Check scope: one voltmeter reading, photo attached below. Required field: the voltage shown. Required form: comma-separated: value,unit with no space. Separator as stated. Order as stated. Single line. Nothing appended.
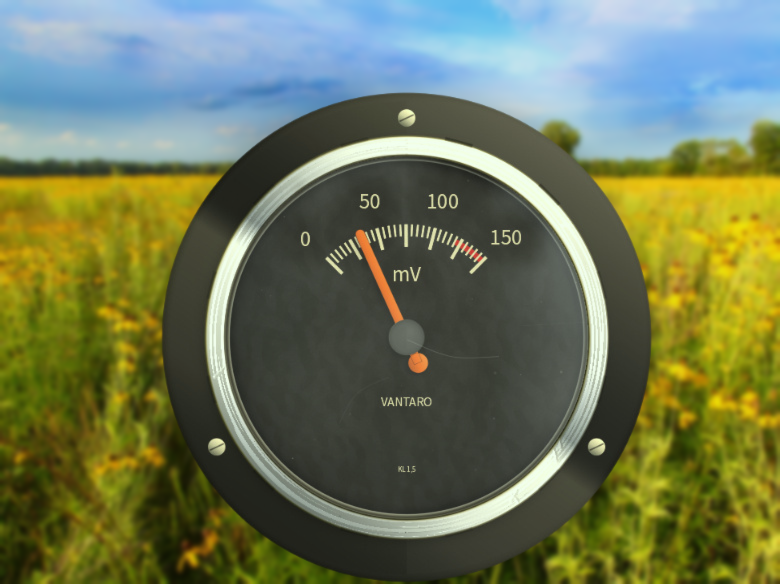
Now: 35,mV
